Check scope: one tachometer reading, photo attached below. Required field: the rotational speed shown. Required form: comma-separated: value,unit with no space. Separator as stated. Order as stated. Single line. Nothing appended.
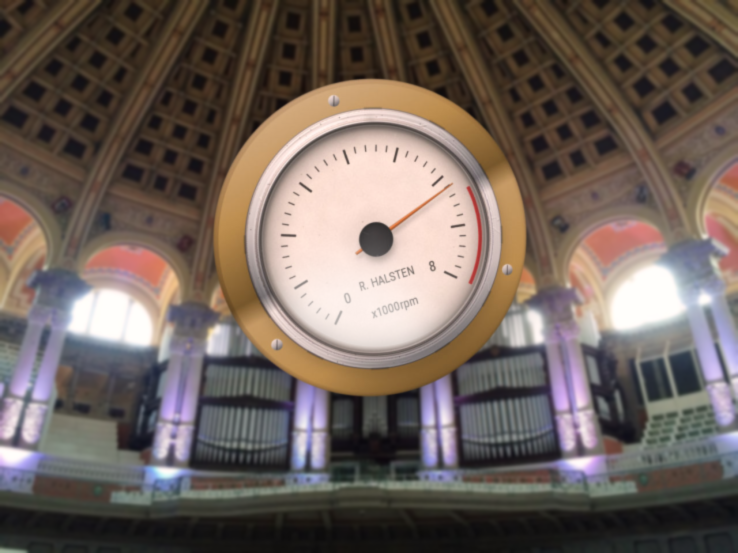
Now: 6200,rpm
